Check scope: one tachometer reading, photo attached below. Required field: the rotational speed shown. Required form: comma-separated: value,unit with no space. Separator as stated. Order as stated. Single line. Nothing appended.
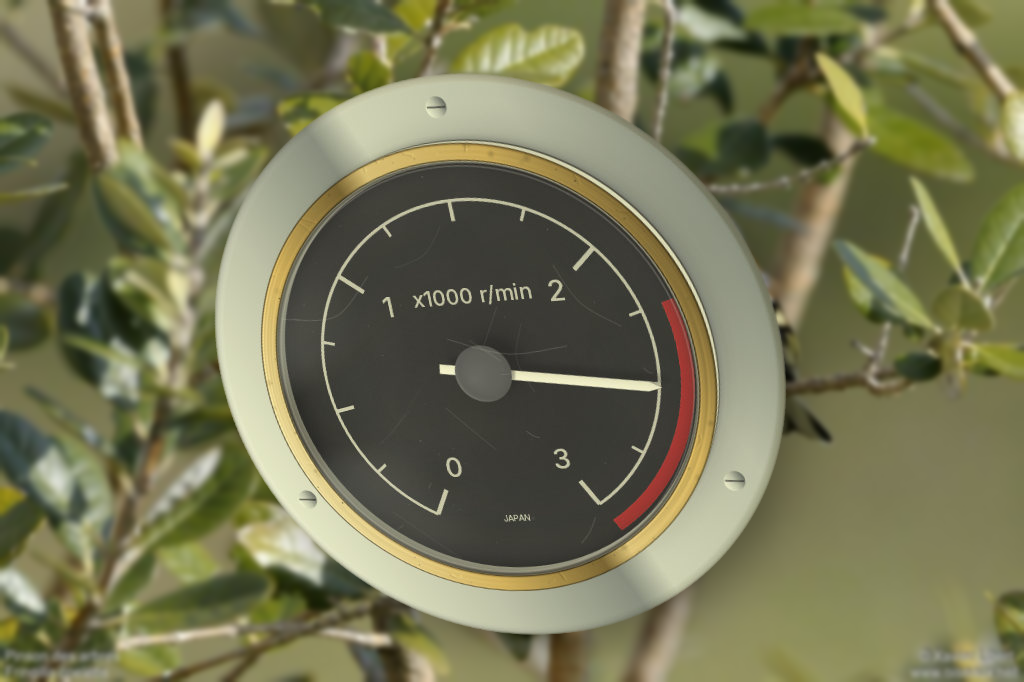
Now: 2500,rpm
